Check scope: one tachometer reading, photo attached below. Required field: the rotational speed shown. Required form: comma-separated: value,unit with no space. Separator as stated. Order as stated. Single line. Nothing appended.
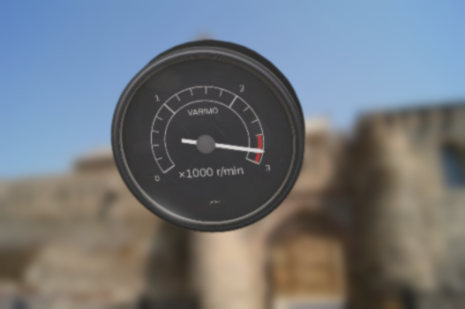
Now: 2800,rpm
